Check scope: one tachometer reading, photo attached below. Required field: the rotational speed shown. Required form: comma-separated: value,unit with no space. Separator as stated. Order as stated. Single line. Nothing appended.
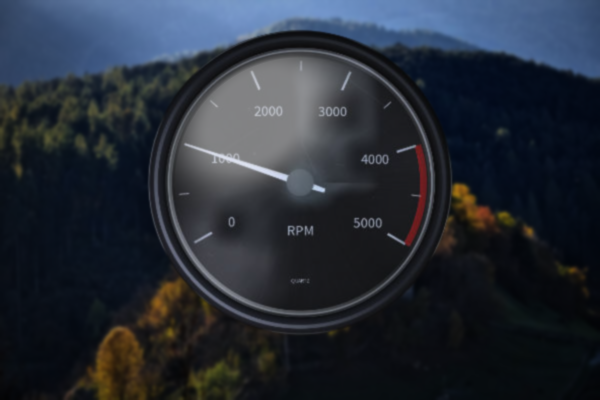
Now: 1000,rpm
